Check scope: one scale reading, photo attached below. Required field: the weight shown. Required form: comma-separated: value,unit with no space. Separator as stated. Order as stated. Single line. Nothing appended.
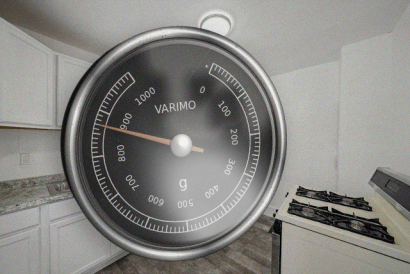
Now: 870,g
